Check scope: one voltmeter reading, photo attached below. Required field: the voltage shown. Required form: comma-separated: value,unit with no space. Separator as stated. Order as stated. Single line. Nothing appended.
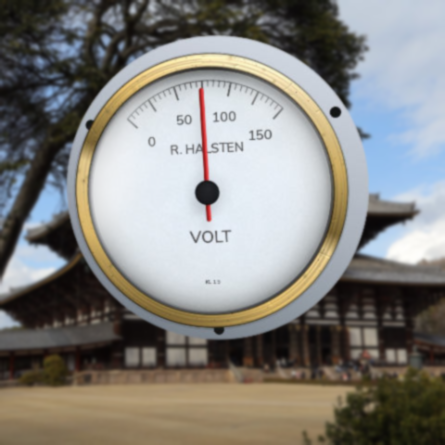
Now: 75,V
